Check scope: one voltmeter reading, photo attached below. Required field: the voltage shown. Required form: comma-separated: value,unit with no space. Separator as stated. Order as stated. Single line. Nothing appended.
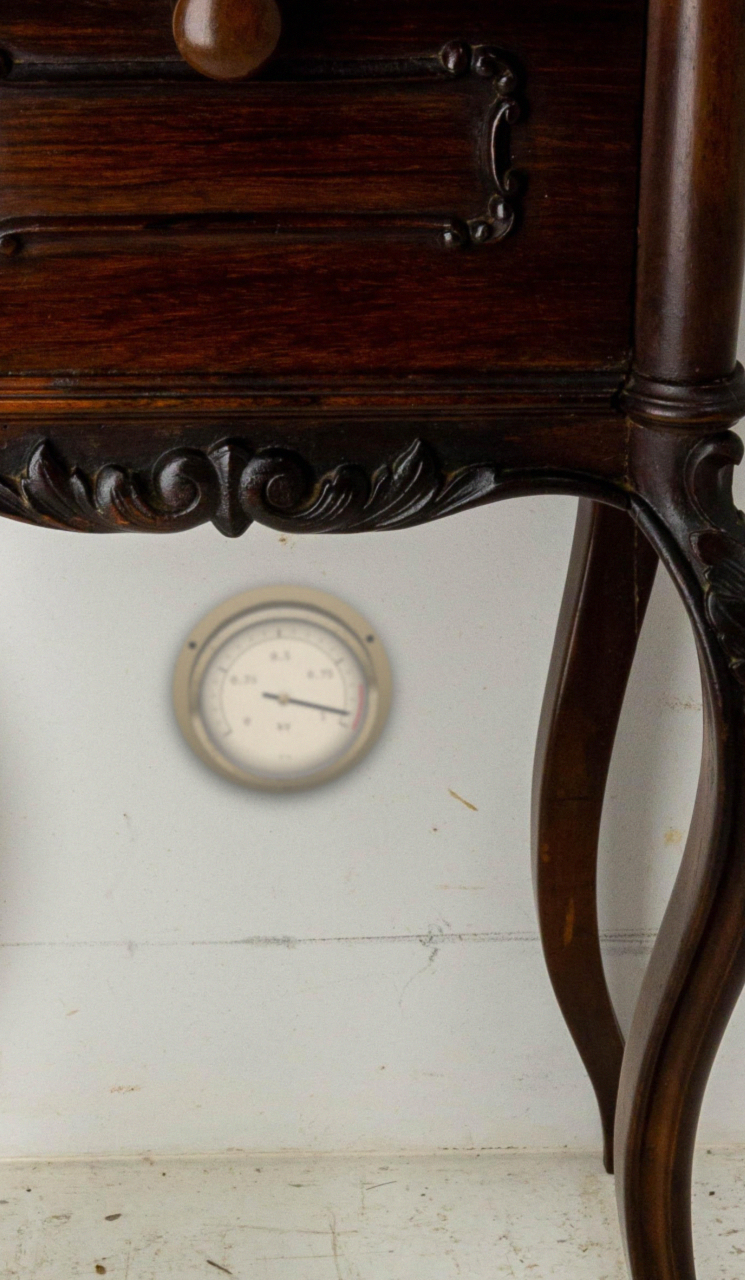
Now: 0.95,kV
